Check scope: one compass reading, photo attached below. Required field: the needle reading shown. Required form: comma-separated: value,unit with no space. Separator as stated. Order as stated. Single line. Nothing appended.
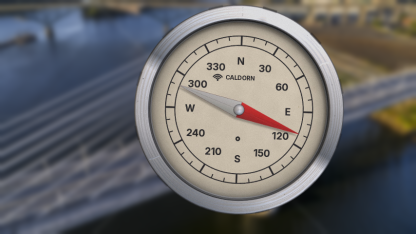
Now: 110,°
